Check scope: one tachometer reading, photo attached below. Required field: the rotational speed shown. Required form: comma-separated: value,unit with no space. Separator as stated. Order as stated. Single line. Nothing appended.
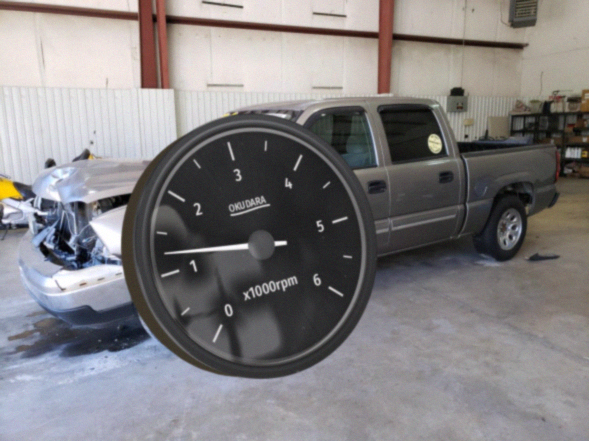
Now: 1250,rpm
